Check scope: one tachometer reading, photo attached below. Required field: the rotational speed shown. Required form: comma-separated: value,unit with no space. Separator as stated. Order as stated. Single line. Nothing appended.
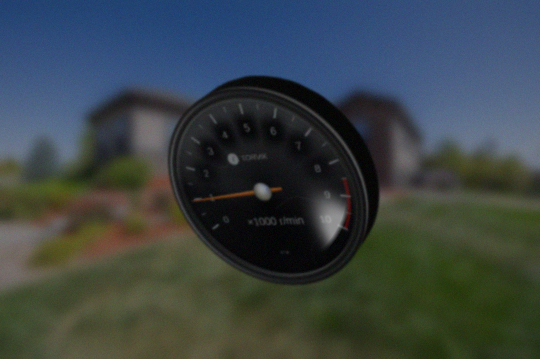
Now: 1000,rpm
